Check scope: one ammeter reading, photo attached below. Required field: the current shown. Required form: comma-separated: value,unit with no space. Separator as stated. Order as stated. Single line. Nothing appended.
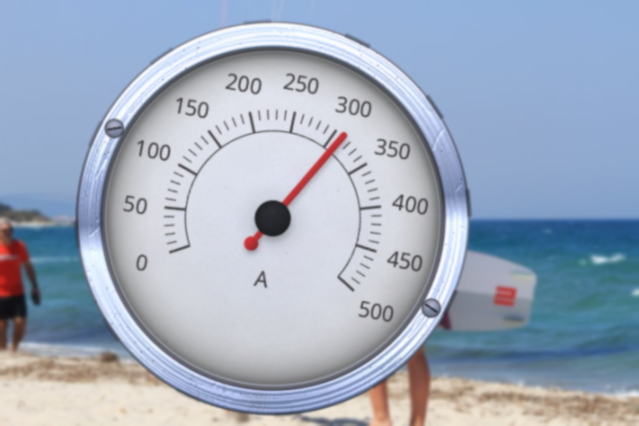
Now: 310,A
